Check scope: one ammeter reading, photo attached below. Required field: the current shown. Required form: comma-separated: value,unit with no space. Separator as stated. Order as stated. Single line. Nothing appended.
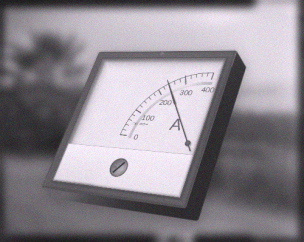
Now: 240,A
